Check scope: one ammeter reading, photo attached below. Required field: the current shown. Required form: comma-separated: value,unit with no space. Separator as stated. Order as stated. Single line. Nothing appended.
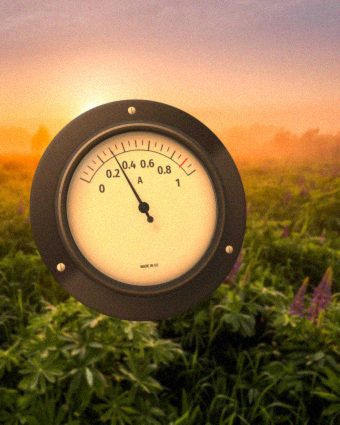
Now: 0.3,A
